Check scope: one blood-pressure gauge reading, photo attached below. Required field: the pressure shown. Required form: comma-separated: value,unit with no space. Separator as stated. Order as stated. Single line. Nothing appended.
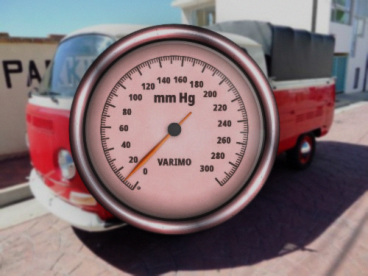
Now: 10,mmHg
